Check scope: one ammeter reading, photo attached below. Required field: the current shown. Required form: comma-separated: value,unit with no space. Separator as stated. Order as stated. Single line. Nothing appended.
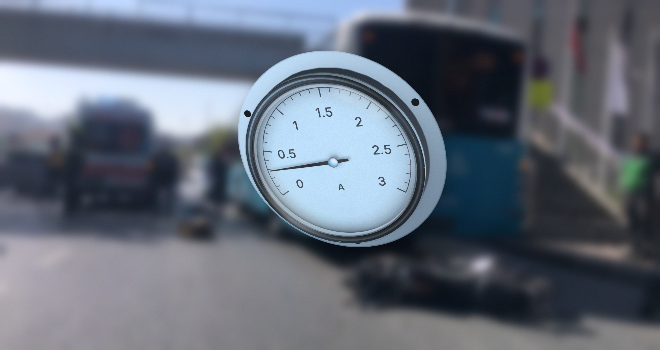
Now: 0.3,A
